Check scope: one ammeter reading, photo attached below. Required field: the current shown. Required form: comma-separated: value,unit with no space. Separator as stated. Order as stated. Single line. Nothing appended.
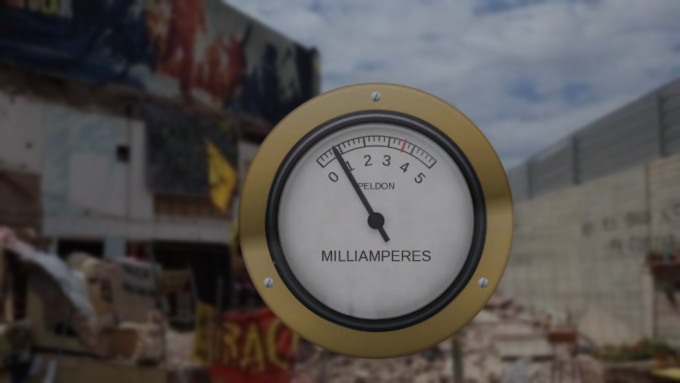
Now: 0.8,mA
